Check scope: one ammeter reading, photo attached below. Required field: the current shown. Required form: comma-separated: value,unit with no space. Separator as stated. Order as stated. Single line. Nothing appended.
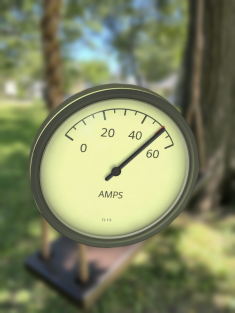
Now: 50,A
